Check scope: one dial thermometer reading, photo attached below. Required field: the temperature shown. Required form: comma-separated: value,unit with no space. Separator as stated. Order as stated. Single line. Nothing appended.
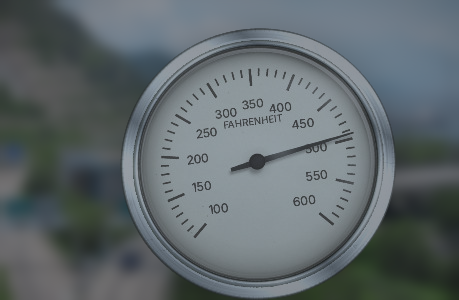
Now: 495,°F
